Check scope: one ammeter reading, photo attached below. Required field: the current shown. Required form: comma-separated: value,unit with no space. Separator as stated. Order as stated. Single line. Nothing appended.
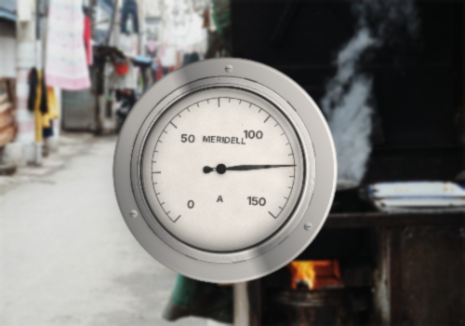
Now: 125,A
